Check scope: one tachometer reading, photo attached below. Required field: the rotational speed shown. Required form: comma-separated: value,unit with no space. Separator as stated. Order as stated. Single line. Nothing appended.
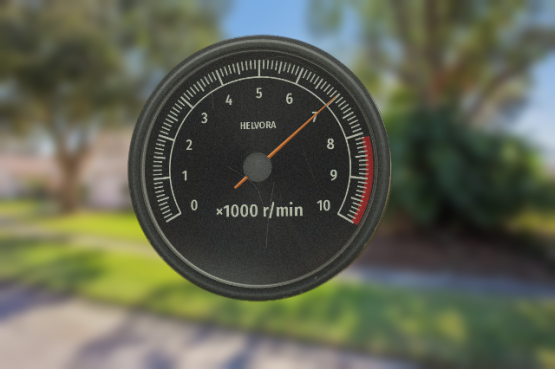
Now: 7000,rpm
